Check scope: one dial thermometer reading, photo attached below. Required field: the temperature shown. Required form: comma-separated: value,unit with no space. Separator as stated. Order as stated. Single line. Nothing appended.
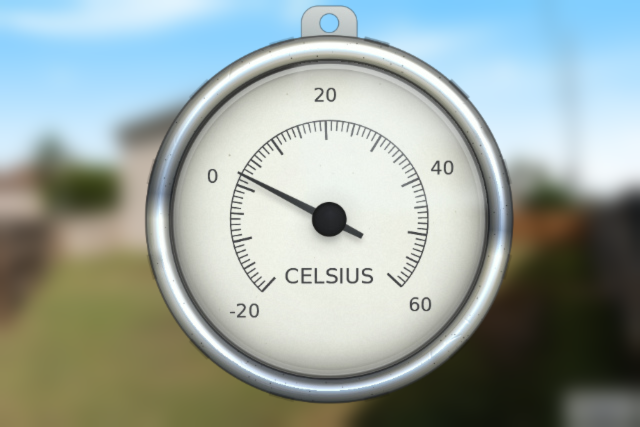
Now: 2,°C
